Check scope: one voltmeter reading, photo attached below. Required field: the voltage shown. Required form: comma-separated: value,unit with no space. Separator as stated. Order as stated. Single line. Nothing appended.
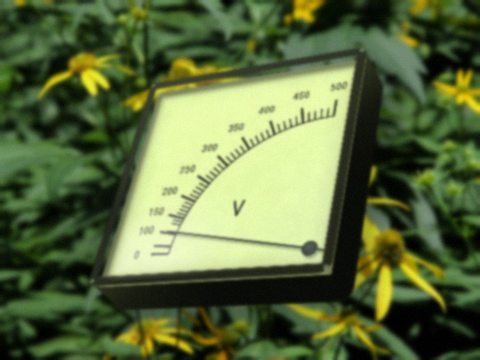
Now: 100,V
